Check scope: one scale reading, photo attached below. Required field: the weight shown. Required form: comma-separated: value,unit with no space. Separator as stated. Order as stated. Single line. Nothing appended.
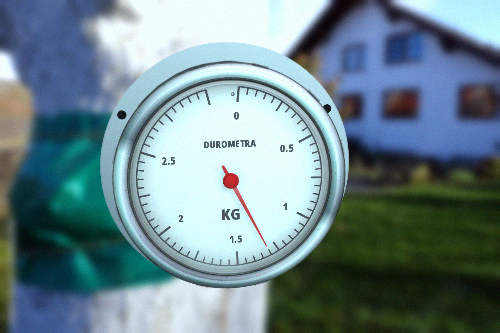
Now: 1.3,kg
